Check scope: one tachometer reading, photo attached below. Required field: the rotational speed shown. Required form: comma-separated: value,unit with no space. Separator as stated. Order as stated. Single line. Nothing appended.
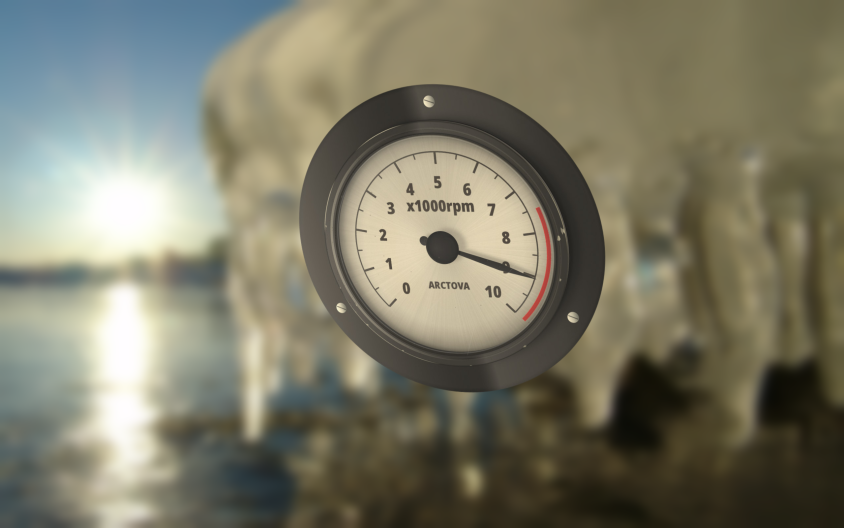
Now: 9000,rpm
